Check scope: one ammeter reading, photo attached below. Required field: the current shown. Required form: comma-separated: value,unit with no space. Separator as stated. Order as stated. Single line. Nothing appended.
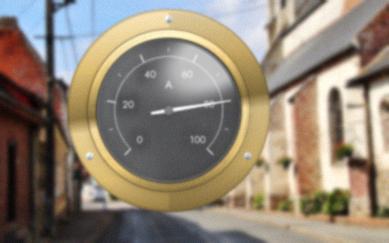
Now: 80,A
